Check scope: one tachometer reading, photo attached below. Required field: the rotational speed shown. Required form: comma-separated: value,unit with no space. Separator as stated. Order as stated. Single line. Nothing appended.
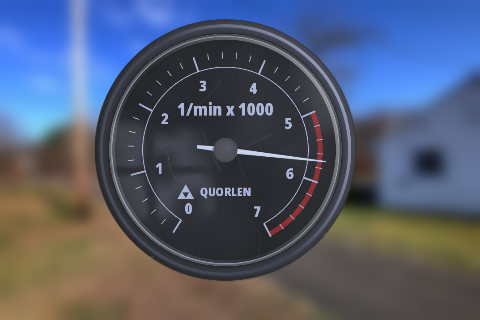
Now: 5700,rpm
